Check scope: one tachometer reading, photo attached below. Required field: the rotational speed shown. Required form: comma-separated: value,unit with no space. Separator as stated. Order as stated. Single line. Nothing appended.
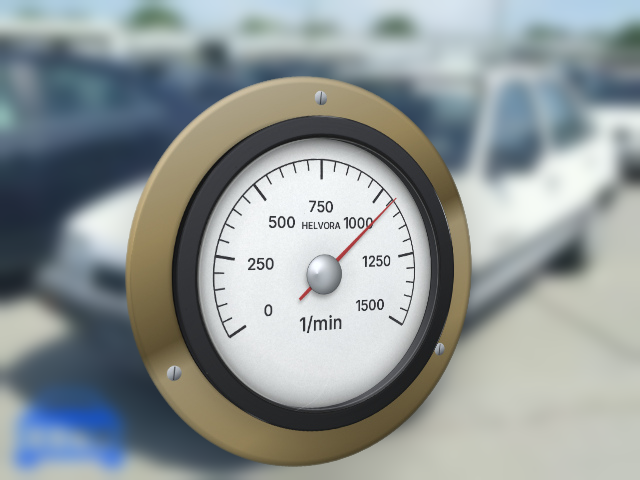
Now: 1050,rpm
